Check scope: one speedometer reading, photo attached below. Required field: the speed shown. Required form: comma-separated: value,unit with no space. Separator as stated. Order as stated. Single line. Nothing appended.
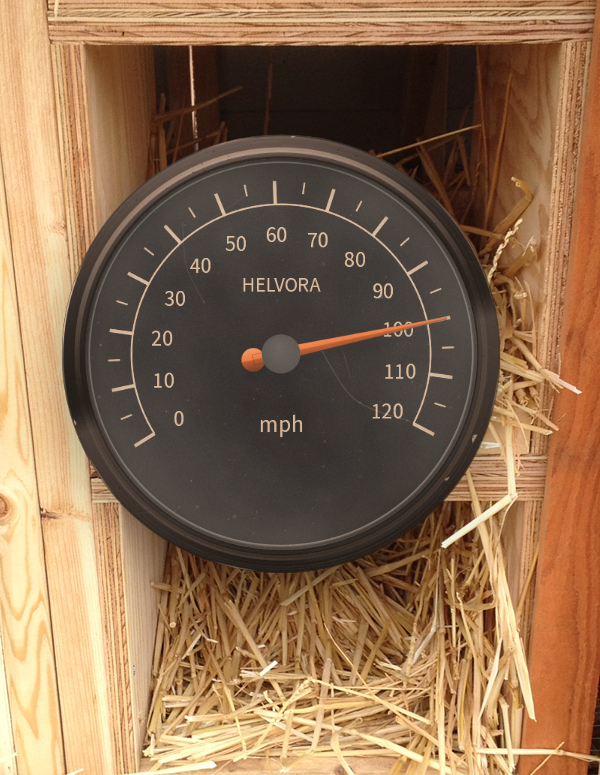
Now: 100,mph
